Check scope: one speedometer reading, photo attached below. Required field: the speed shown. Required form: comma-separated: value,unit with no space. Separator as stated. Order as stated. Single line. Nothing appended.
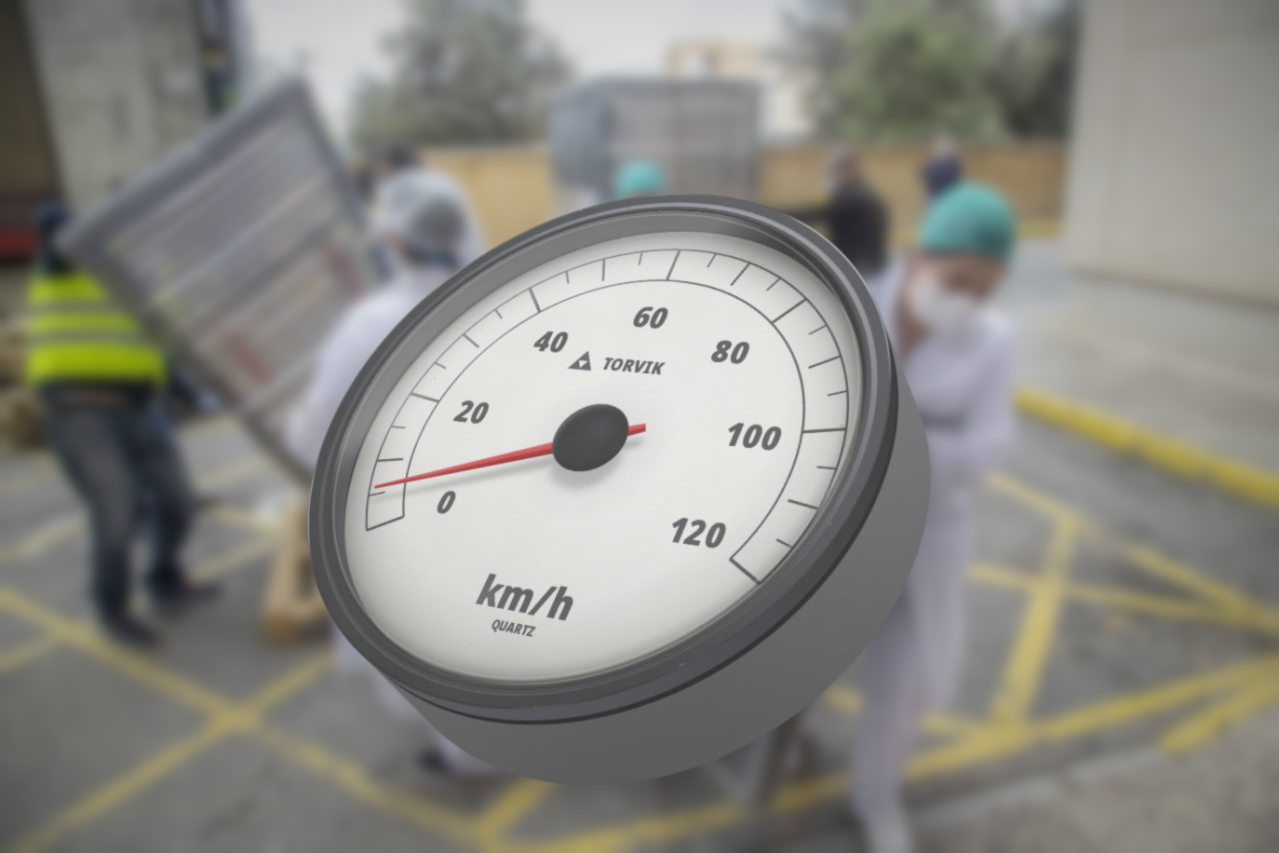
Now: 5,km/h
